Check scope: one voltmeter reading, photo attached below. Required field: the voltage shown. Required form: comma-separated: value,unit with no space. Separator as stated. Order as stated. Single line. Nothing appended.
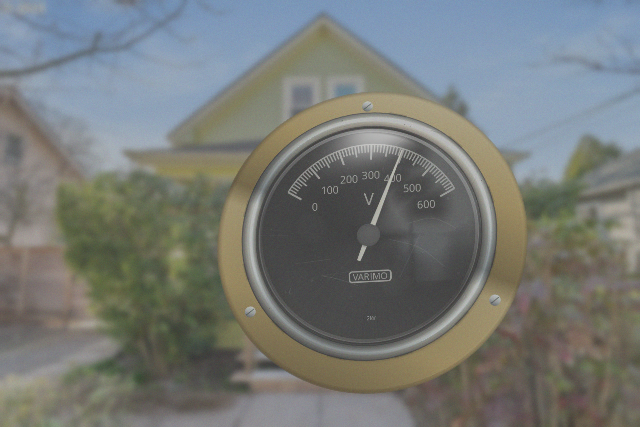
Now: 400,V
